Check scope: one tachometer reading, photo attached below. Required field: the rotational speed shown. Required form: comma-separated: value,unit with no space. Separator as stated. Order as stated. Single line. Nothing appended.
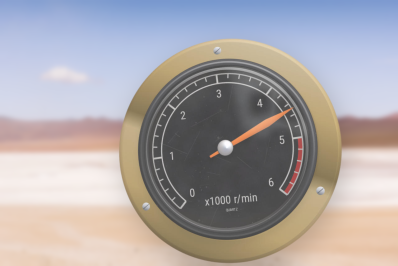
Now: 4500,rpm
